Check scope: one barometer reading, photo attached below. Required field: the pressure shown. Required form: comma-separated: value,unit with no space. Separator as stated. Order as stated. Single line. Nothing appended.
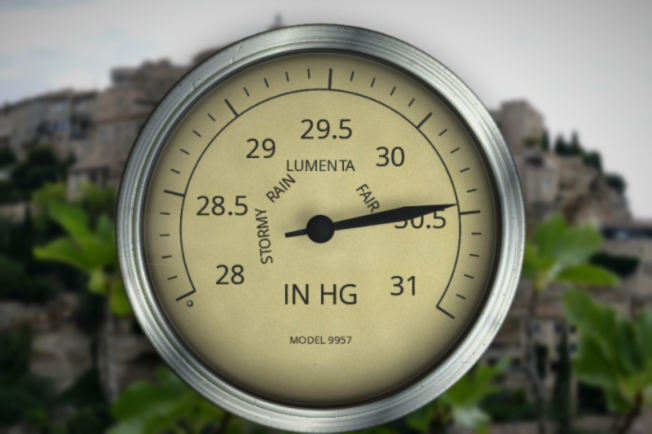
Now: 30.45,inHg
